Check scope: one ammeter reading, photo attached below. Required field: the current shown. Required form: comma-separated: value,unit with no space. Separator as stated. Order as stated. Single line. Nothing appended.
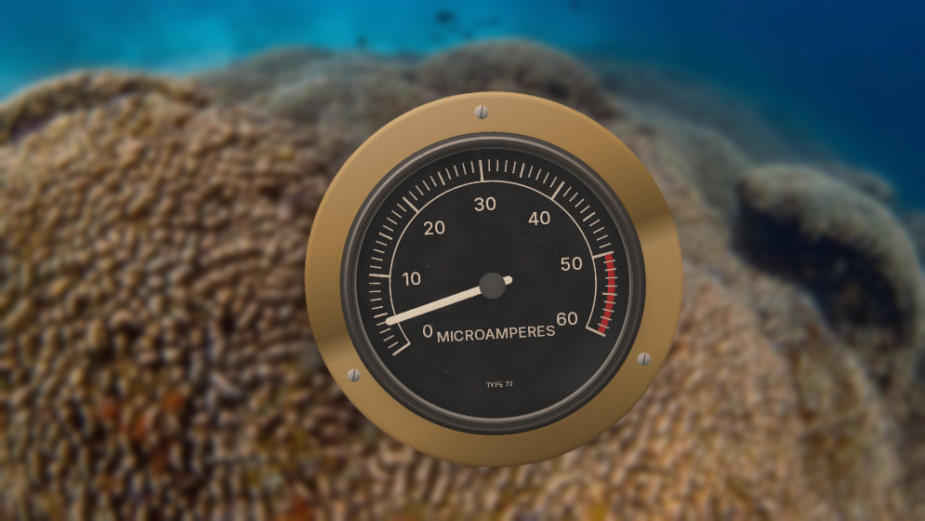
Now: 4,µA
